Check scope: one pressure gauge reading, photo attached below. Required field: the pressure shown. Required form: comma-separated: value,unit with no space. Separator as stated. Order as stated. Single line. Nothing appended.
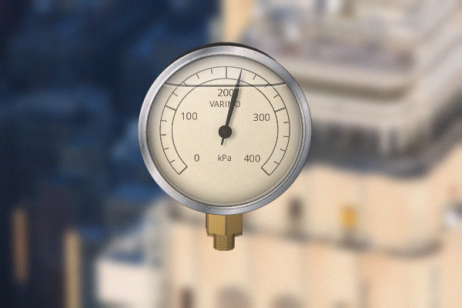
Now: 220,kPa
